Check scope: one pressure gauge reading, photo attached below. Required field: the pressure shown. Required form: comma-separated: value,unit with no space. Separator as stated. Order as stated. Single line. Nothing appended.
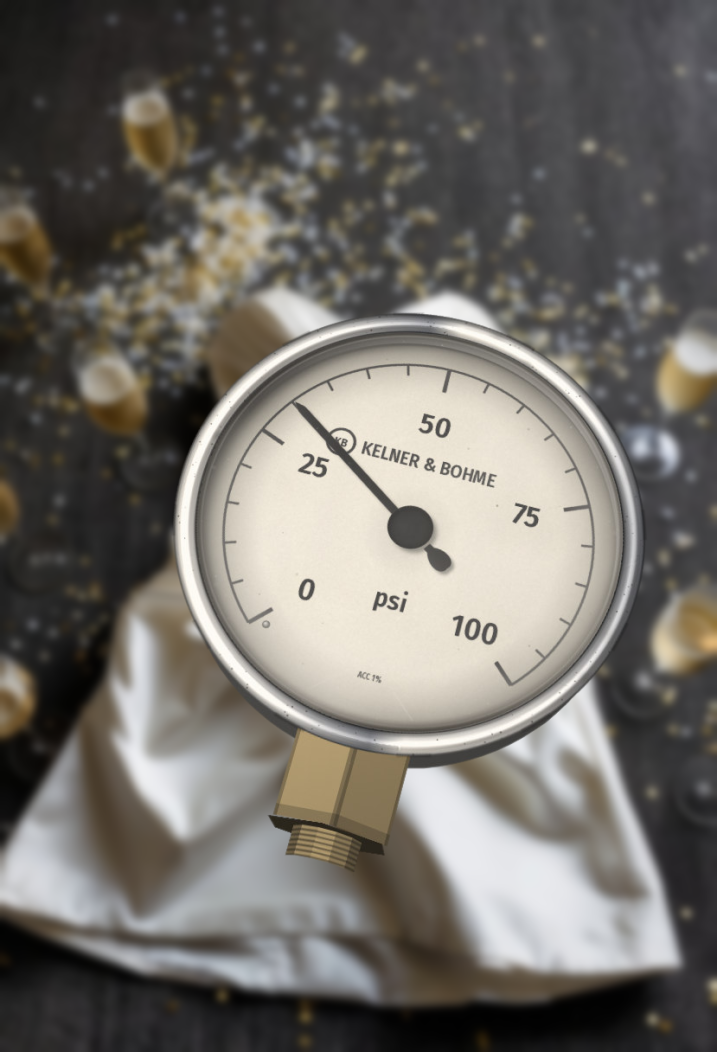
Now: 30,psi
